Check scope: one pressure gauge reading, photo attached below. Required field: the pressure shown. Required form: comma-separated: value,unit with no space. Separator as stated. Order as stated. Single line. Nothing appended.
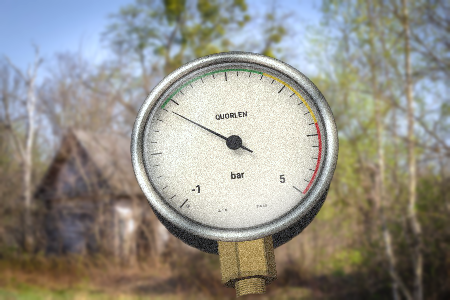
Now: 0.8,bar
